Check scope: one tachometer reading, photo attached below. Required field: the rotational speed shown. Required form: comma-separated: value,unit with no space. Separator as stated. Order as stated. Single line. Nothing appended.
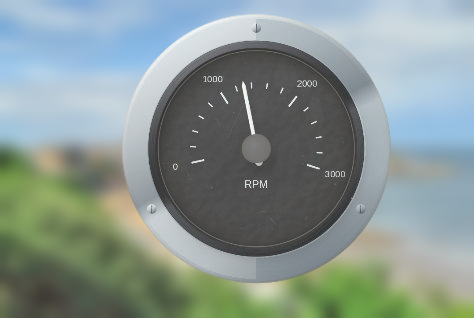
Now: 1300,rpm
